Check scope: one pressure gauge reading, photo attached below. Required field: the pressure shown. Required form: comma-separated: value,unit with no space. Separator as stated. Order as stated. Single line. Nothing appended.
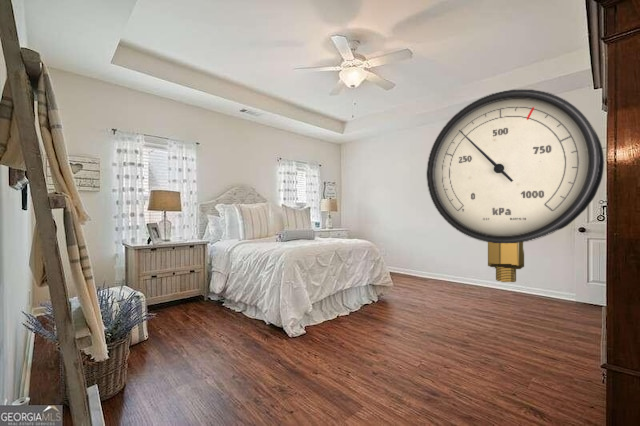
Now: 350,kPa
